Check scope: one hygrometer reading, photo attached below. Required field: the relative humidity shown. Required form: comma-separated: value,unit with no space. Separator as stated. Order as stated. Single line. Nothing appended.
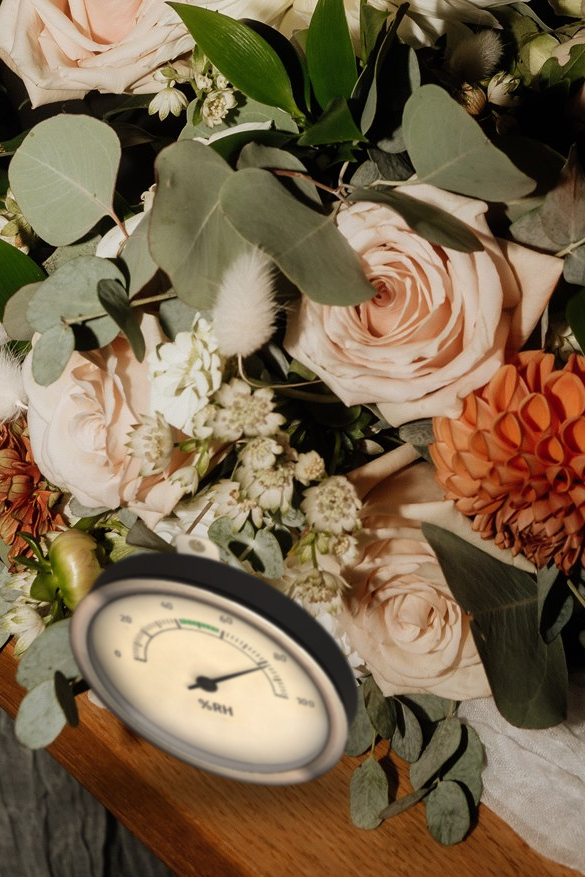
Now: 80,%
